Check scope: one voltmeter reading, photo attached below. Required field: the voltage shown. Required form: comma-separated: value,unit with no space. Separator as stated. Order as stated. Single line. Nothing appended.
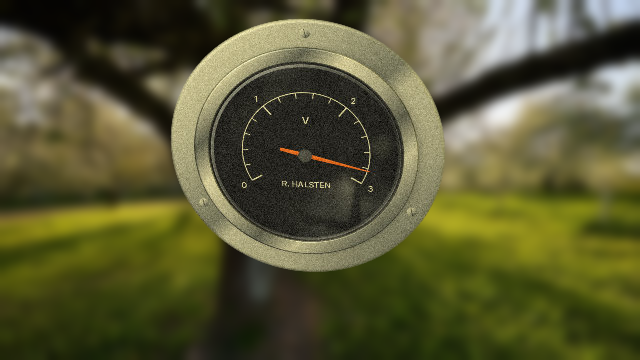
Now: 2.8,V
